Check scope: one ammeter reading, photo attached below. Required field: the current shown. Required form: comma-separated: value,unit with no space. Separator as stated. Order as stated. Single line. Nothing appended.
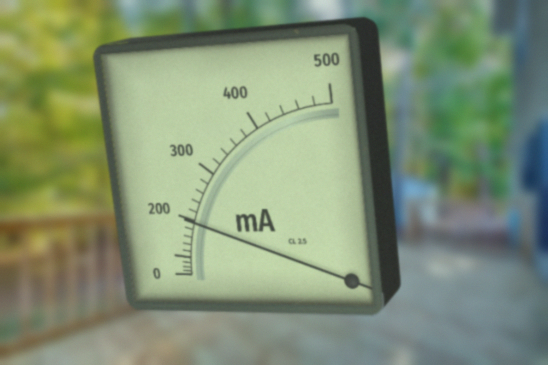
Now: 200,mA
